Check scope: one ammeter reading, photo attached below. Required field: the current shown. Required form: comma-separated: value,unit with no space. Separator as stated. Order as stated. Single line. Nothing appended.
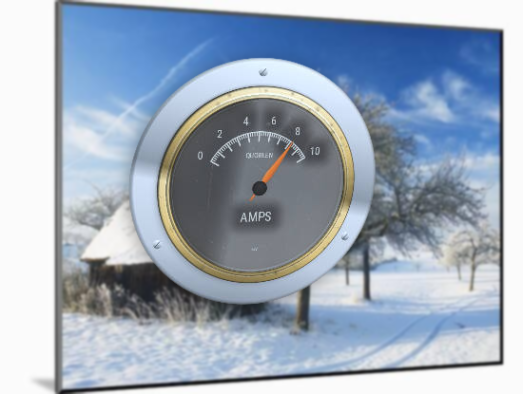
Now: 8,A
